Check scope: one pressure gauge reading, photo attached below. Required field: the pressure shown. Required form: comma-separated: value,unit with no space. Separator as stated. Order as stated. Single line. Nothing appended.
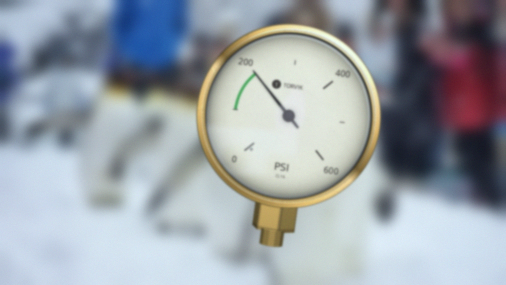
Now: 200,psi
